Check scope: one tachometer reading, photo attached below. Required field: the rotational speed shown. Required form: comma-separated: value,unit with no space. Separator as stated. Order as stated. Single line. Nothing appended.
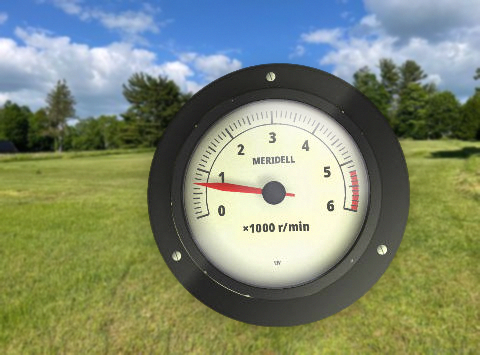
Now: 700,rpm
